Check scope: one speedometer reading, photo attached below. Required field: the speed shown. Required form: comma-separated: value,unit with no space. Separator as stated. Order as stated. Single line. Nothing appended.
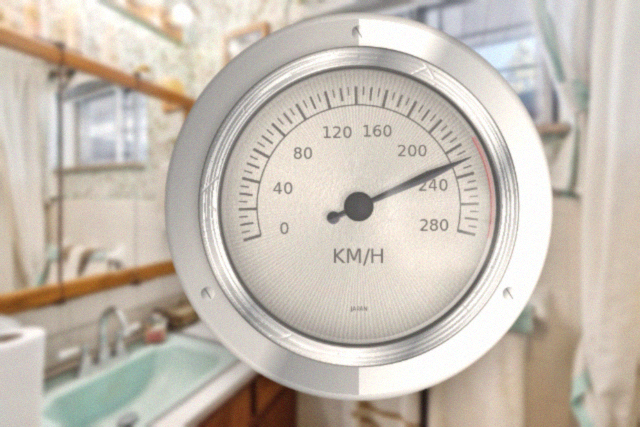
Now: 230,km/h
